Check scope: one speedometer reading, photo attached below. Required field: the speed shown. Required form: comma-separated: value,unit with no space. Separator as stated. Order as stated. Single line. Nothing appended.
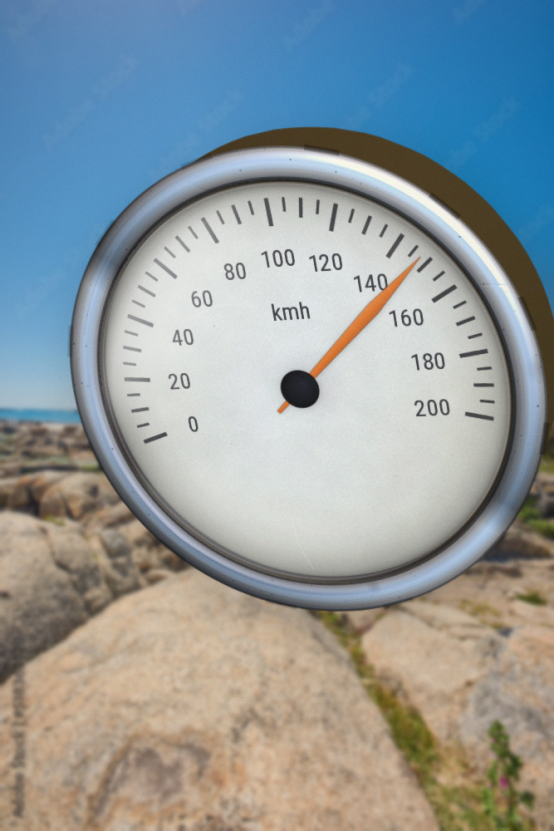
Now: 147.5,km/h
